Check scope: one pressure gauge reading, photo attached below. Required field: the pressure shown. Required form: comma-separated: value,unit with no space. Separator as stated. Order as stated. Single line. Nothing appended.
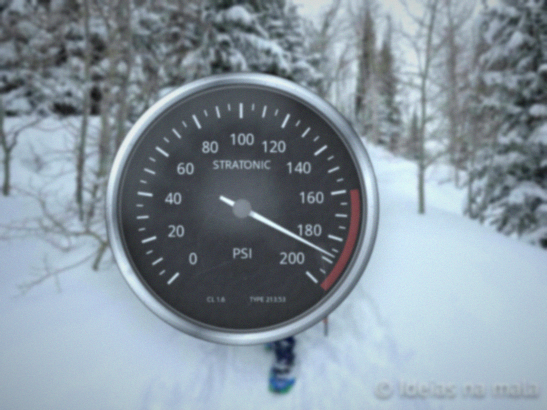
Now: 187.5,psi
